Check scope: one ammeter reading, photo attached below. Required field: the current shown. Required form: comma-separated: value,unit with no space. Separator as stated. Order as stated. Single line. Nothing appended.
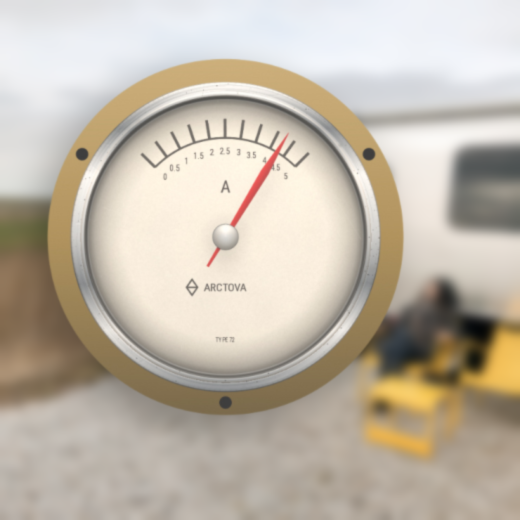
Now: 4.25,A
